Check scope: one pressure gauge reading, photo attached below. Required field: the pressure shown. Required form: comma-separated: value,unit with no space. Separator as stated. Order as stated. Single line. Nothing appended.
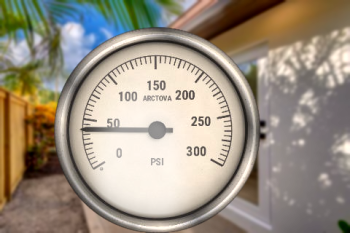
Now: 40,psi
